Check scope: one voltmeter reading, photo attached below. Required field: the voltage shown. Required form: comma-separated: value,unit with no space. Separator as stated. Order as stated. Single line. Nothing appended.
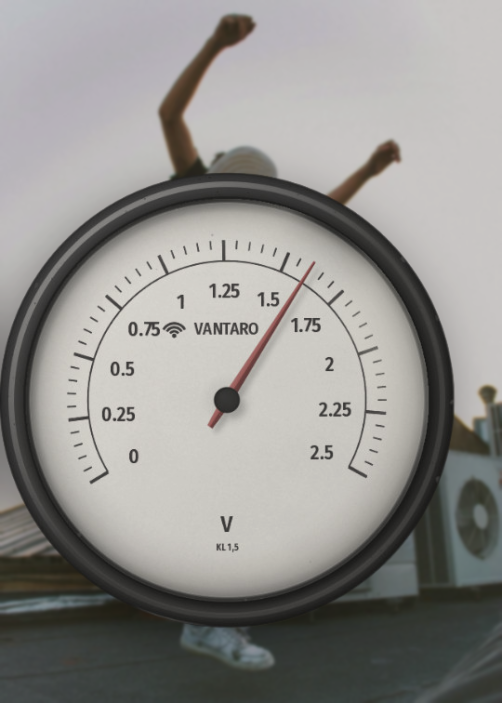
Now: 1.6,V
